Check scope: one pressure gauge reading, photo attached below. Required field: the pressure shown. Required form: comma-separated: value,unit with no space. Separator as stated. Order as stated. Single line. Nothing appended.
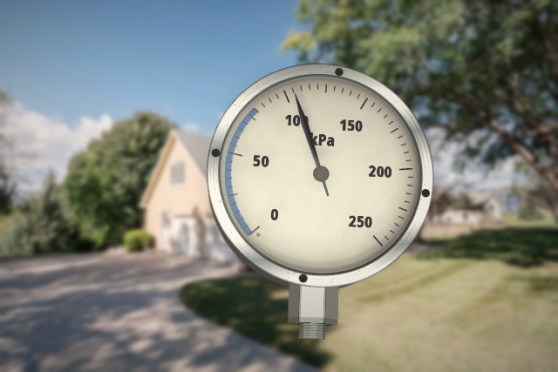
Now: 105,kPa
